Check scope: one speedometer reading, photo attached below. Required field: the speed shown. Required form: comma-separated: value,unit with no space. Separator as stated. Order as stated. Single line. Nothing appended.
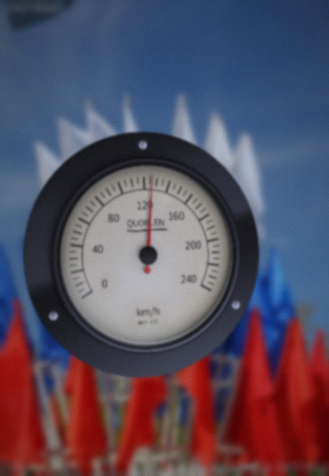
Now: 125,km/h
